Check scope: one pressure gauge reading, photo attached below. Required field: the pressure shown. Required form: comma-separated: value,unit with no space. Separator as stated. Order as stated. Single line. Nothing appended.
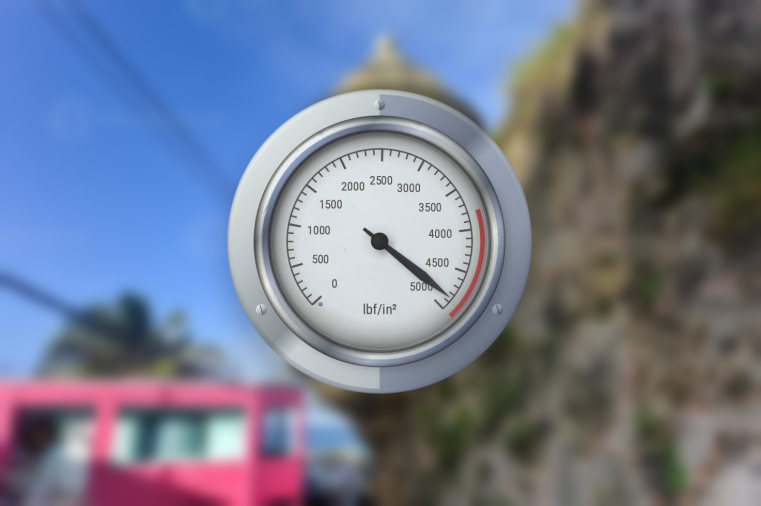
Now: 4850,psi
